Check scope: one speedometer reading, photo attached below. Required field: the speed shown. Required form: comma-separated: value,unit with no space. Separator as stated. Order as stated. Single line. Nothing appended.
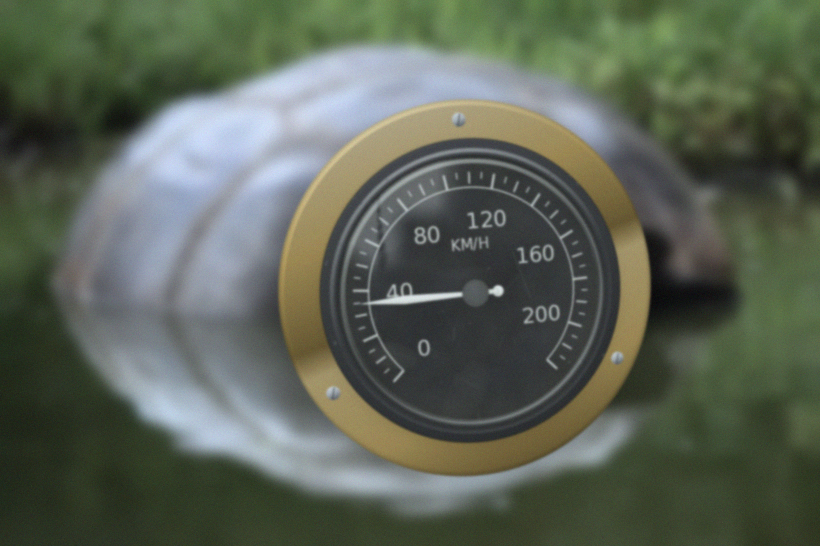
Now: 35,km/h
